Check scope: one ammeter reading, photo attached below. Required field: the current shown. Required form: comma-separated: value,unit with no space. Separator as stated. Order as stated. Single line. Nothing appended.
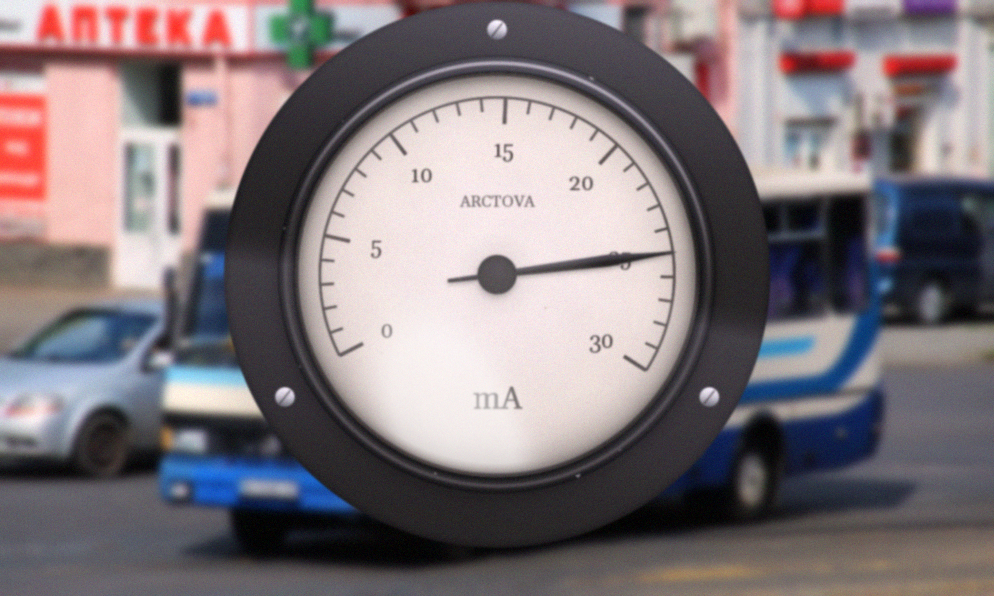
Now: 25,mA
